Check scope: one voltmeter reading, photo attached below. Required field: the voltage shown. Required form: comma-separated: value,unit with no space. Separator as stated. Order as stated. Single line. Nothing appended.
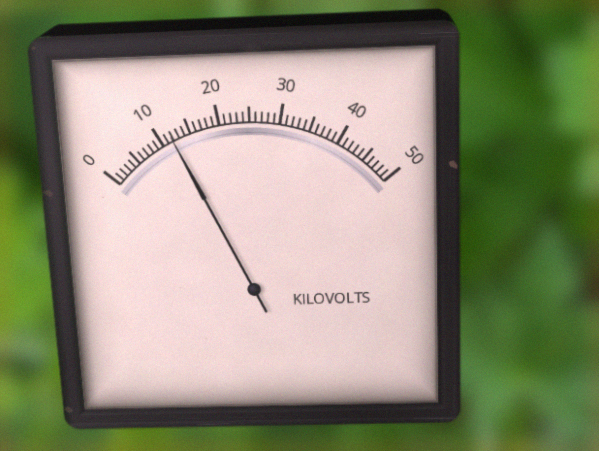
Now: 12,kV
